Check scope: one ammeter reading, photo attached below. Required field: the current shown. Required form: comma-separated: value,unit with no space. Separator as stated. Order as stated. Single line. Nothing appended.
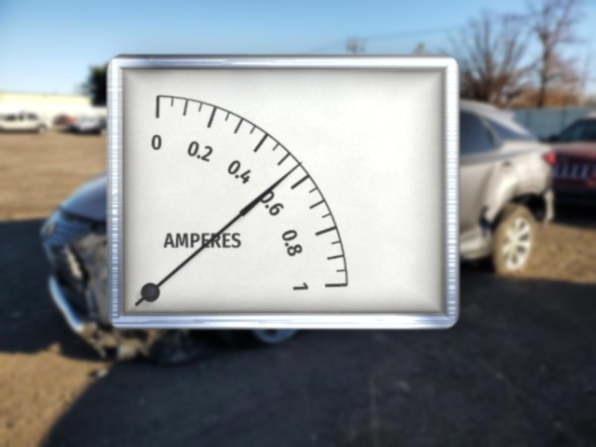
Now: 0.55,A
